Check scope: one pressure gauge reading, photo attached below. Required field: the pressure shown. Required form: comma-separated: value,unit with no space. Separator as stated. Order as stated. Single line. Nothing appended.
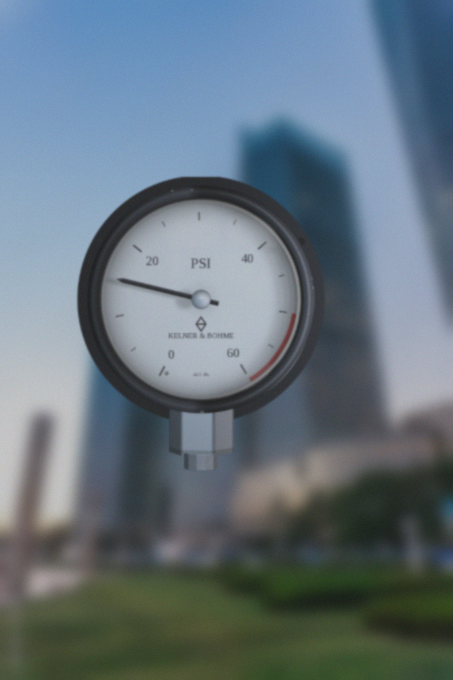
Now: 15,psi
